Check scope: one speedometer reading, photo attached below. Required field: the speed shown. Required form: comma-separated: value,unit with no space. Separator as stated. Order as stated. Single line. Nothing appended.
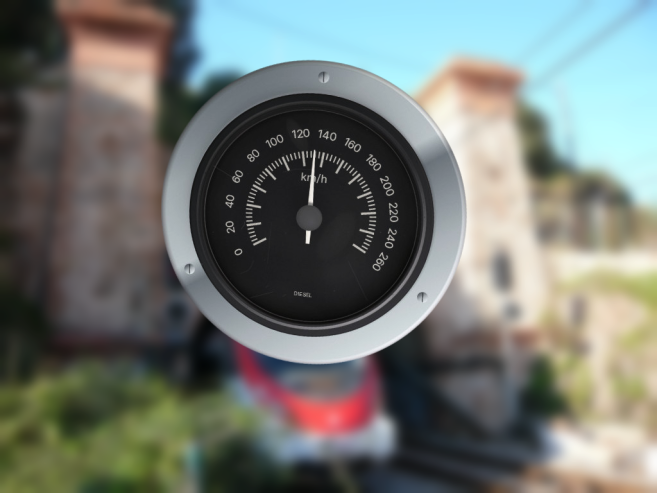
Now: 132,km/h
